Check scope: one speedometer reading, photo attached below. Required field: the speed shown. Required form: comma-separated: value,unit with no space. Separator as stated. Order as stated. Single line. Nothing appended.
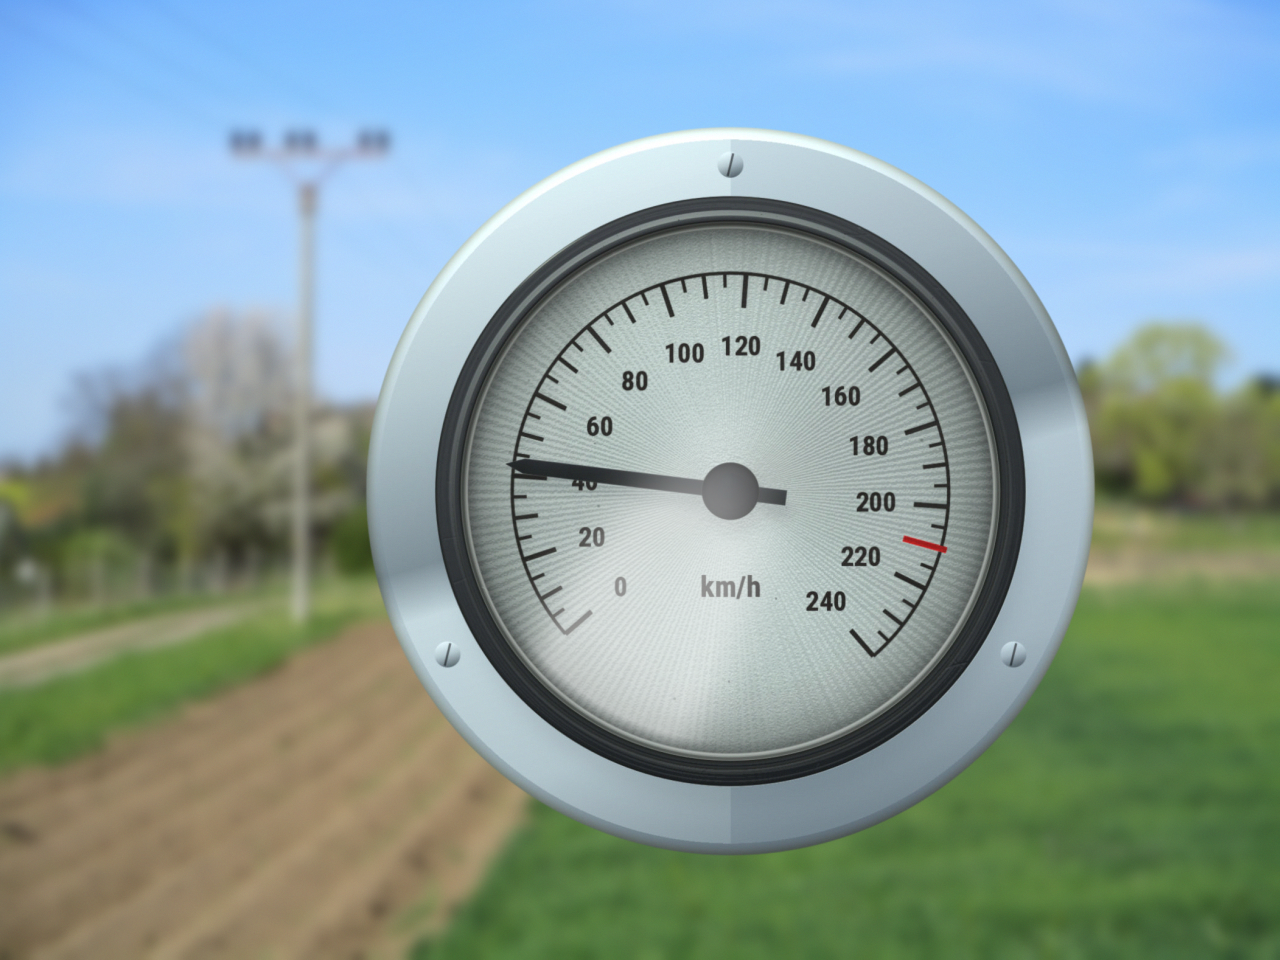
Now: 42.5,km/h
